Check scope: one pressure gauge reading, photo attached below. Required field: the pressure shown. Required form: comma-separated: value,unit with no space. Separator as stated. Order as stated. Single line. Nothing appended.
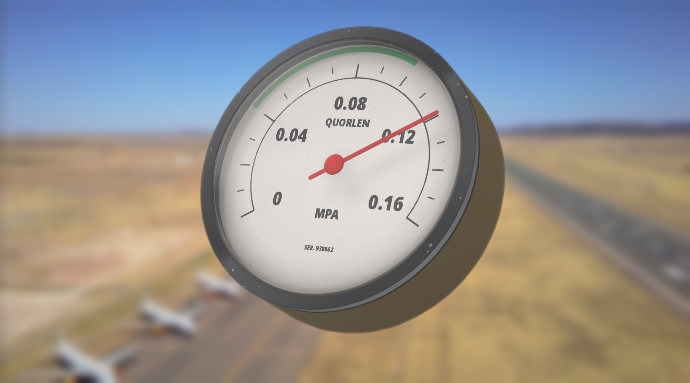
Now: 0.12,MPa
